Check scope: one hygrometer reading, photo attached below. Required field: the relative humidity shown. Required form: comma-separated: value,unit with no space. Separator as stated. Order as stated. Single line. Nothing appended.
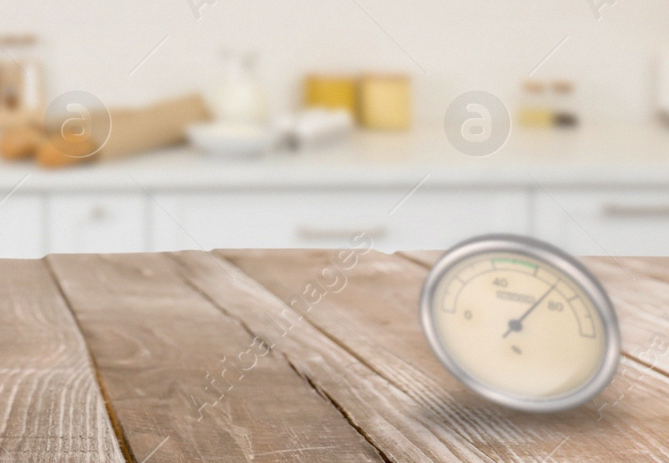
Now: 70,%
